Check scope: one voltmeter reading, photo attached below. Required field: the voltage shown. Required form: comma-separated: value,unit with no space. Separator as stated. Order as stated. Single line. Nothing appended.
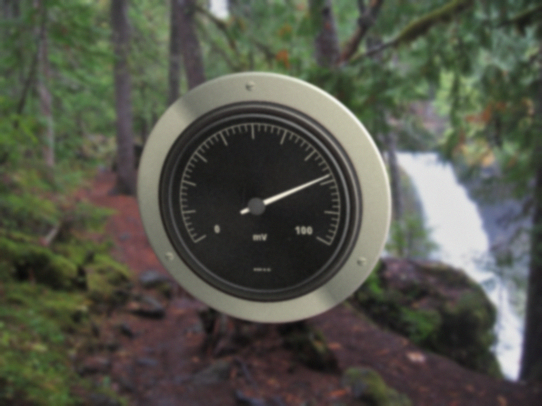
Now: 78,mV
